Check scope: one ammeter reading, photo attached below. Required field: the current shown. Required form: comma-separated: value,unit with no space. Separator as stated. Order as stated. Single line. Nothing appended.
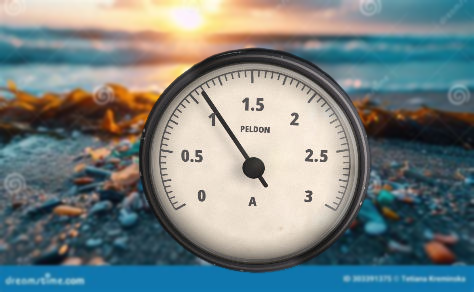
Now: 1.1,A
